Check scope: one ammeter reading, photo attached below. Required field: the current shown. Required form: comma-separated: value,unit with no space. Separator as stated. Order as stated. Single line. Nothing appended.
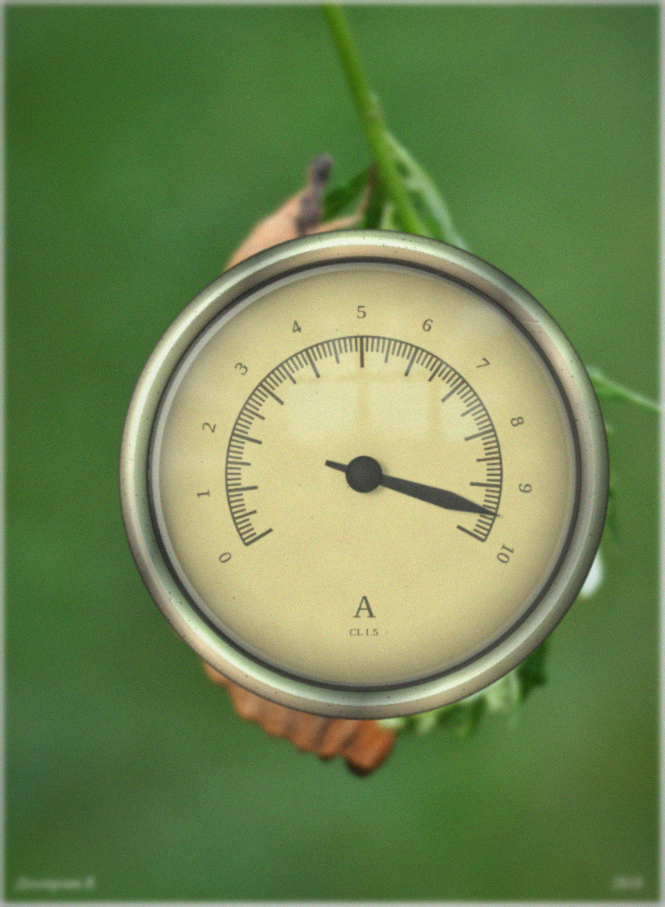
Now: 9.5,A
